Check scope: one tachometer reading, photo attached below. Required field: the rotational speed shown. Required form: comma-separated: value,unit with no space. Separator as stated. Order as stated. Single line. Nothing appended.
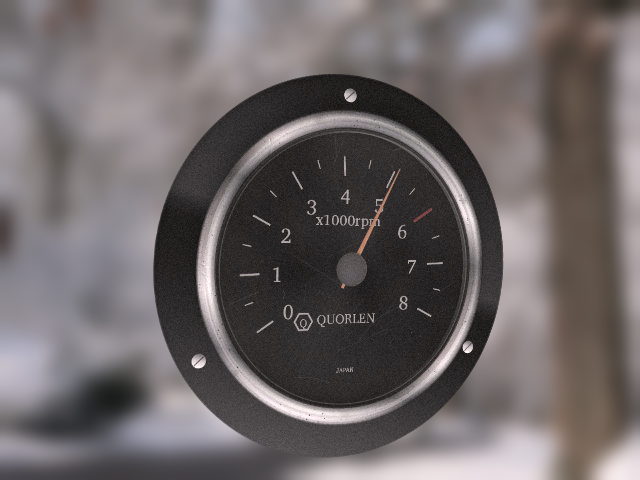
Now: 5000,rpm
